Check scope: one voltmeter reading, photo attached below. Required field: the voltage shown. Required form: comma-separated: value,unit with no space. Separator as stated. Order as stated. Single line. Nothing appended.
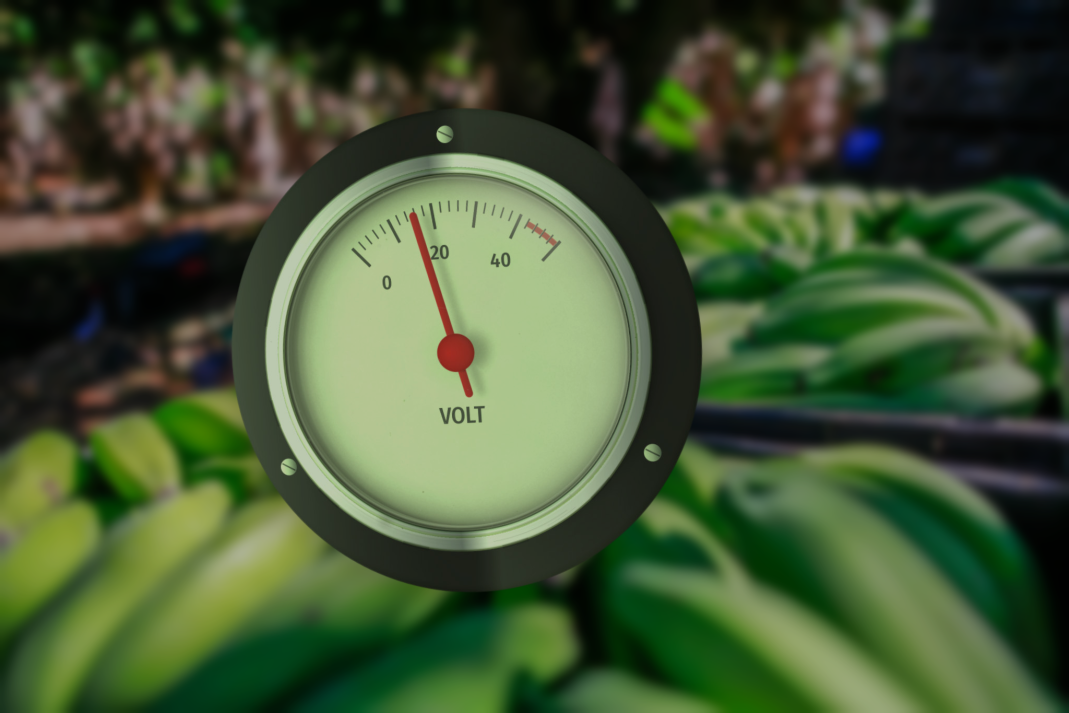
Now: 16,V
